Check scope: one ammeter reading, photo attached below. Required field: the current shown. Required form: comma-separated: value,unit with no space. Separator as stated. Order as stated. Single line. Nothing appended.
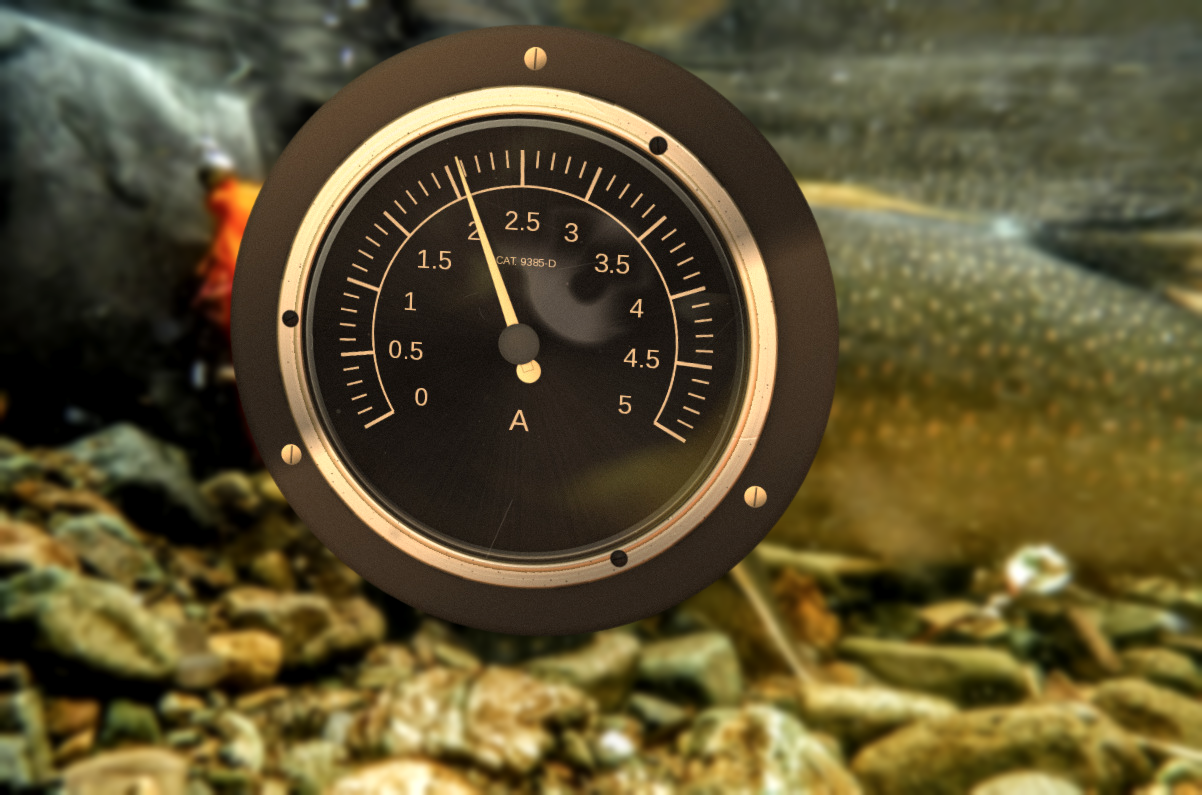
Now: 2.1,A
